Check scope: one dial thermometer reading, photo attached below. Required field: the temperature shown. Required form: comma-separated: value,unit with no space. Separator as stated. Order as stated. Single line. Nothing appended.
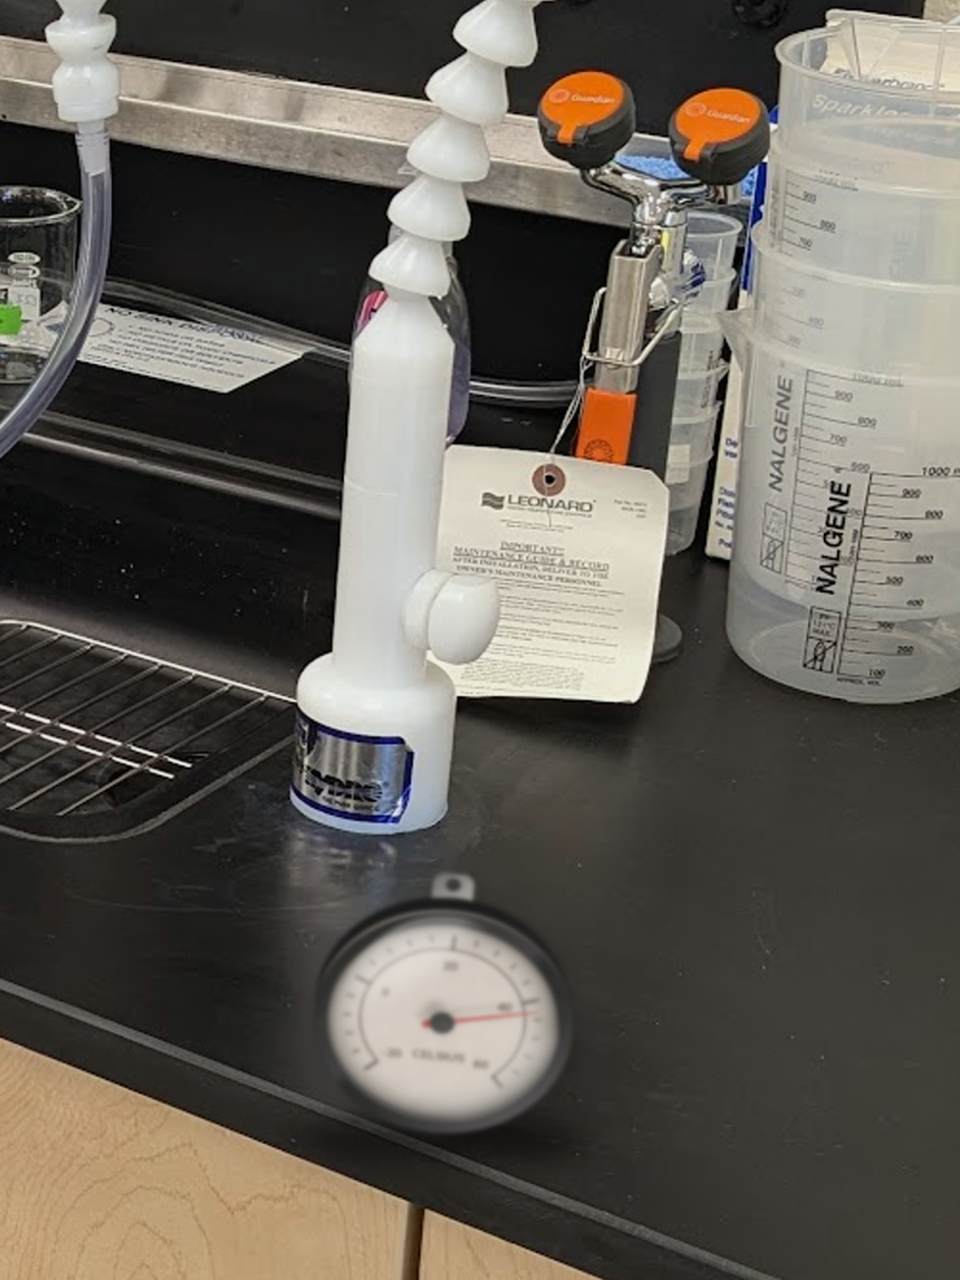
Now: 42,°C
